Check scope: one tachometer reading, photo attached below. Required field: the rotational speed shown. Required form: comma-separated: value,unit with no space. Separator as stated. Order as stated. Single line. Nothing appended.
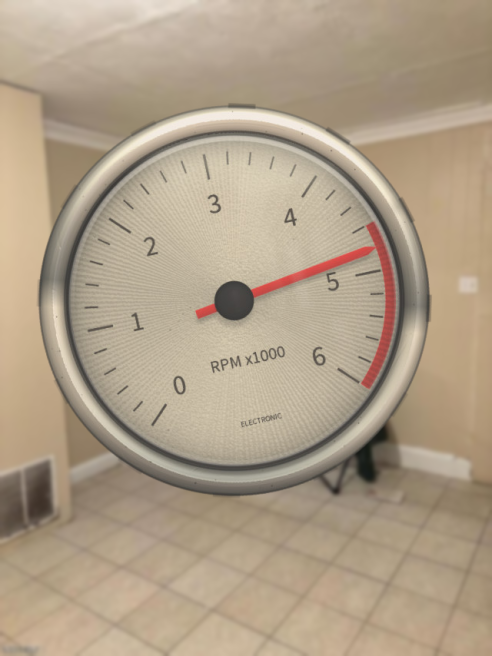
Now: 4800,rpm
